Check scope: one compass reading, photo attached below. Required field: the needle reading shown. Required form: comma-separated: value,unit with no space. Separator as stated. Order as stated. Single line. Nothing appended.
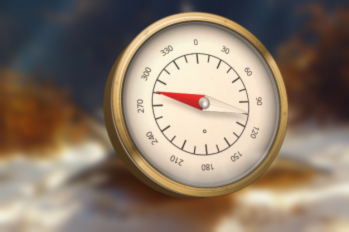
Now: 285,°
